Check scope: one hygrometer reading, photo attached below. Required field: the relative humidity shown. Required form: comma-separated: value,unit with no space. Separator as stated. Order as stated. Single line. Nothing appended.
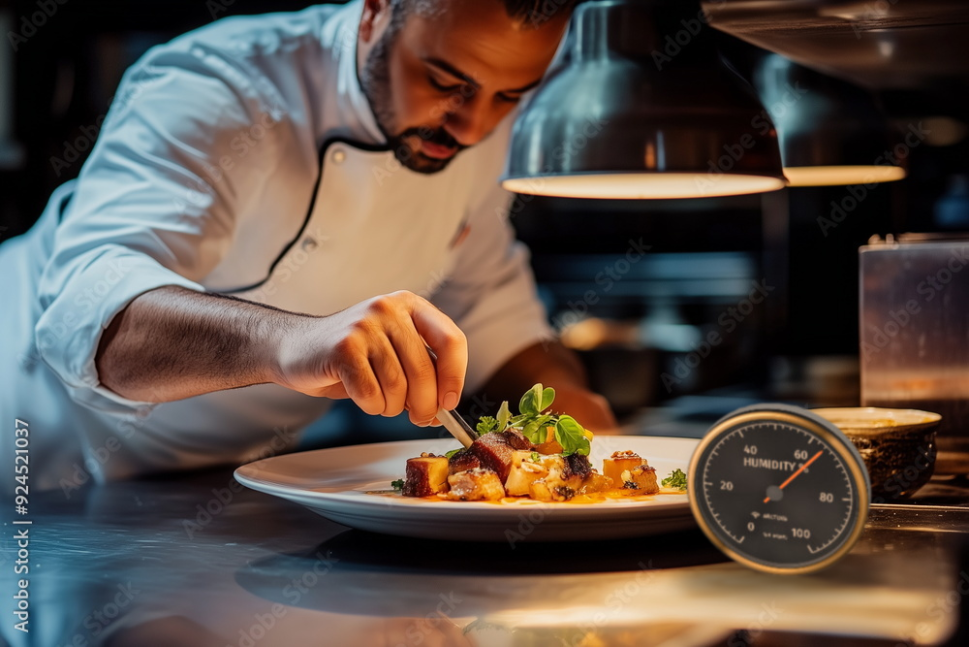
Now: 64,%
